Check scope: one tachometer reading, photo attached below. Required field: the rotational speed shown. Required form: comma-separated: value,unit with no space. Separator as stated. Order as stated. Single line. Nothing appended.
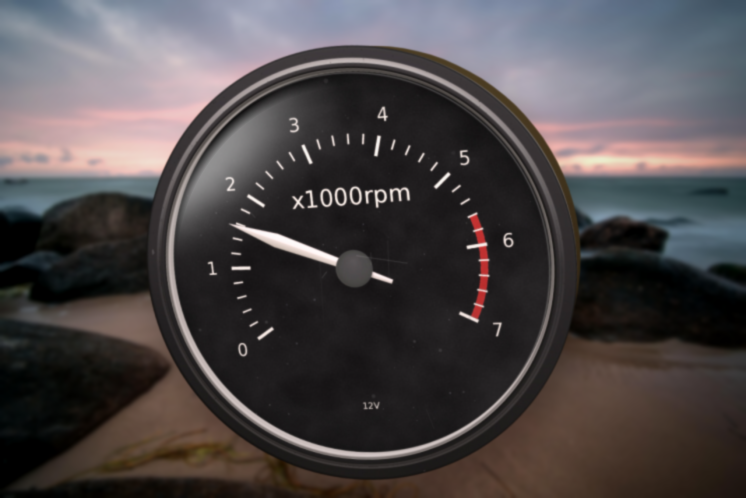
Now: 1600,rpm
